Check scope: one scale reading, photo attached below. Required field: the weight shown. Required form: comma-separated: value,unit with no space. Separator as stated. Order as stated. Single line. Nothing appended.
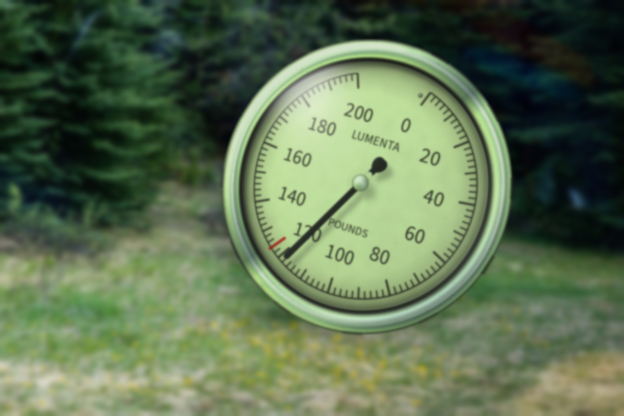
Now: 118,lb
